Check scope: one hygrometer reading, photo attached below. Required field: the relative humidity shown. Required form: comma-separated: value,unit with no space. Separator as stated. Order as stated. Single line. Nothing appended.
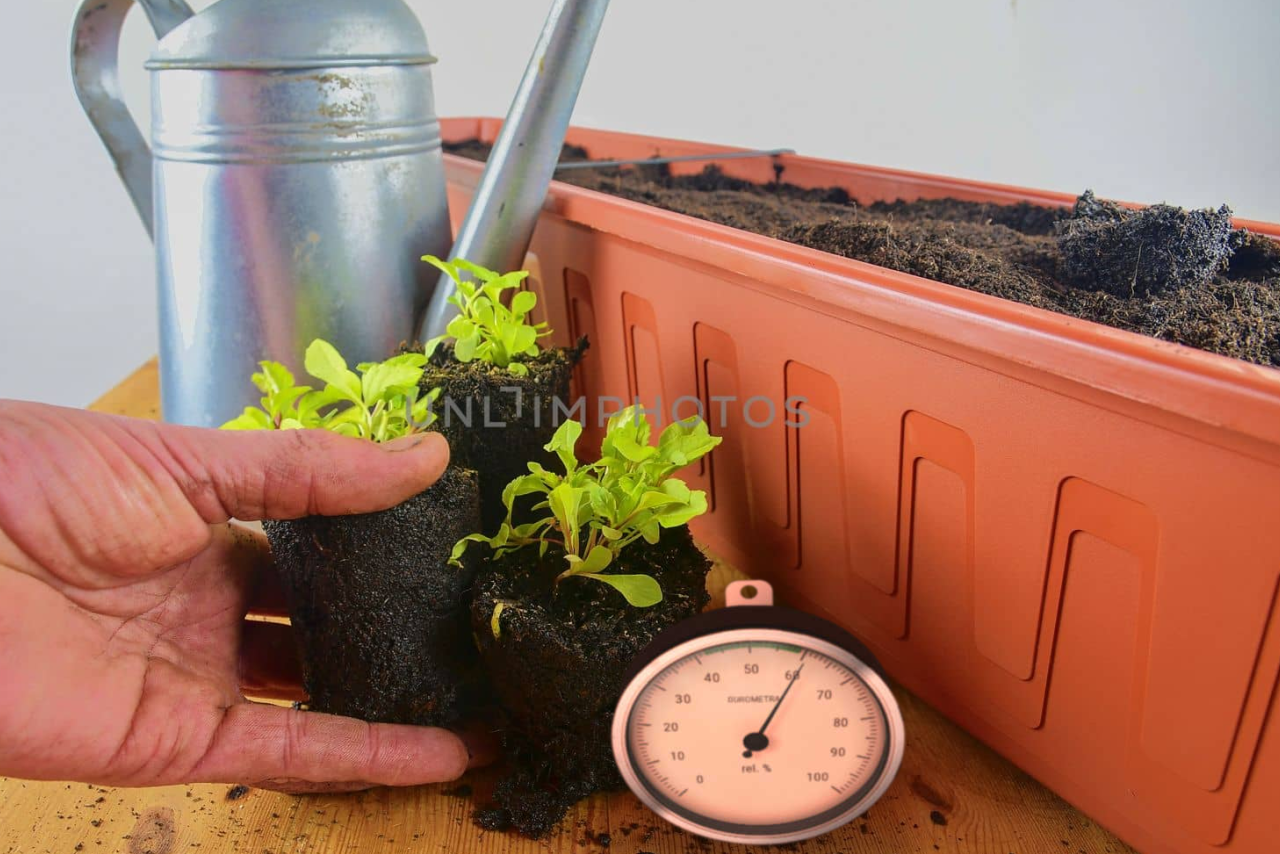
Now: 60,%
